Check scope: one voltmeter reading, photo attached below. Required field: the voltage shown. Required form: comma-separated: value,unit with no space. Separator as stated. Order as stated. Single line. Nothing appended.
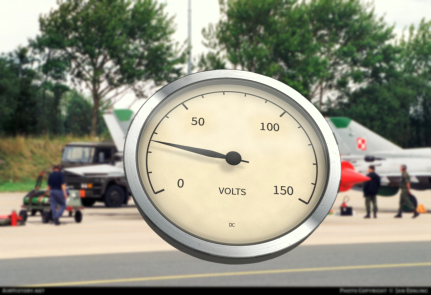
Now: 25,V
